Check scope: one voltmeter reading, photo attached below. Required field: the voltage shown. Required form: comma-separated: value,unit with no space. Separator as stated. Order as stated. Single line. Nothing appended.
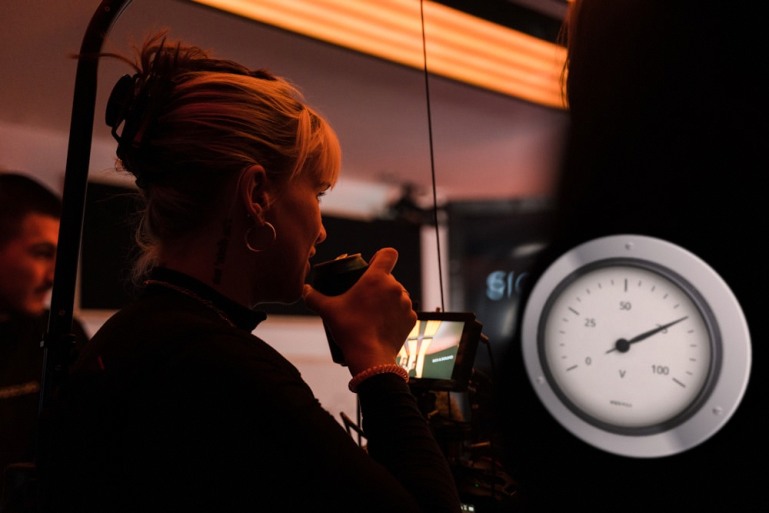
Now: 75,V
